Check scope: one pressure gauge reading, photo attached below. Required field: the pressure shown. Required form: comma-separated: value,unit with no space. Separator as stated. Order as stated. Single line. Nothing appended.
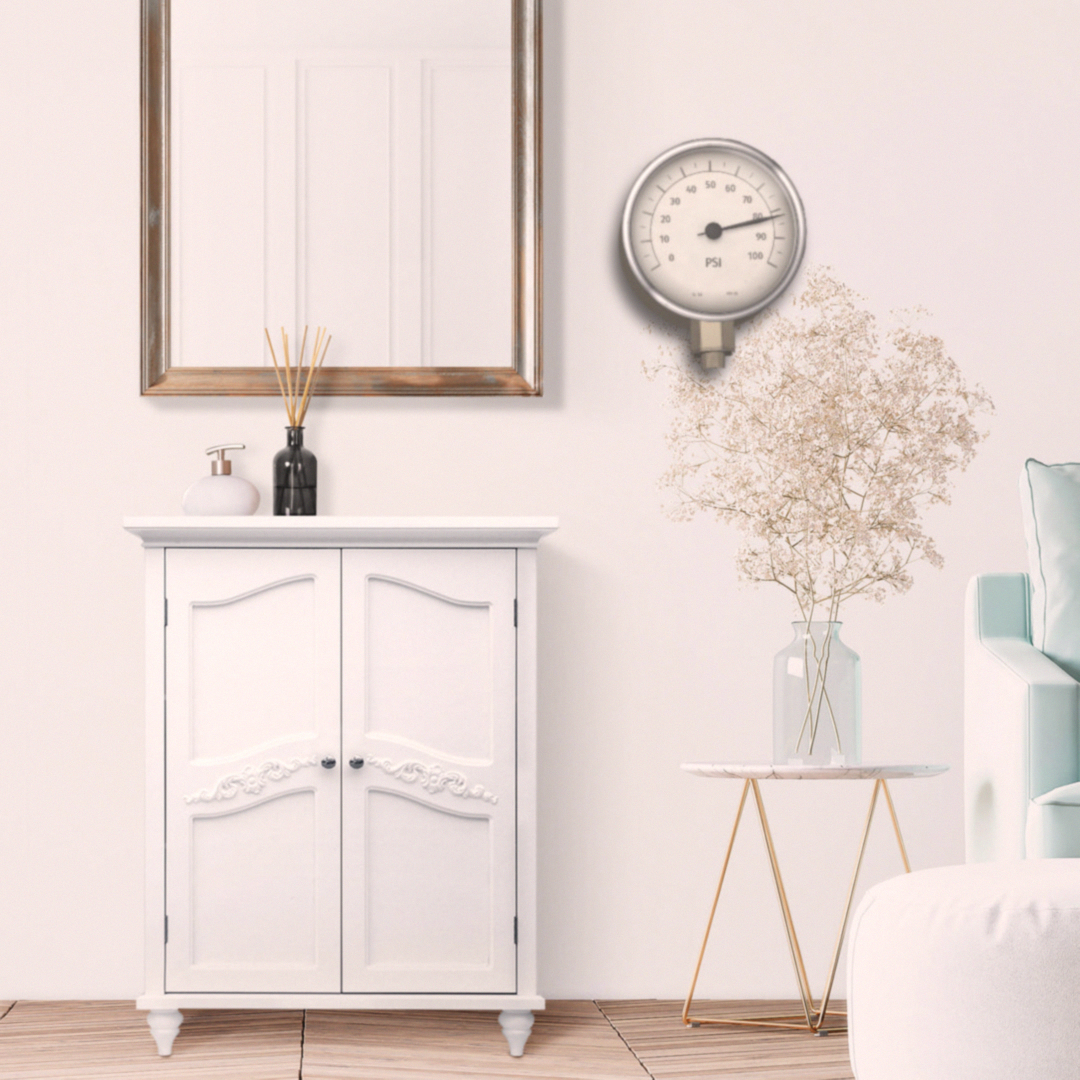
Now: 82.5,psi
